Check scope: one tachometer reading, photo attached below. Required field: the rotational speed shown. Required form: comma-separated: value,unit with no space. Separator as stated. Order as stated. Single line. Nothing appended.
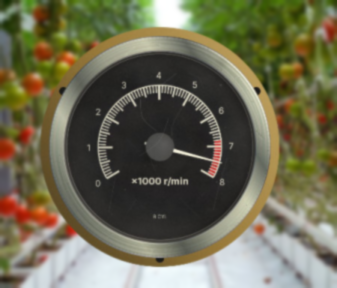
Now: 7500,rpm
